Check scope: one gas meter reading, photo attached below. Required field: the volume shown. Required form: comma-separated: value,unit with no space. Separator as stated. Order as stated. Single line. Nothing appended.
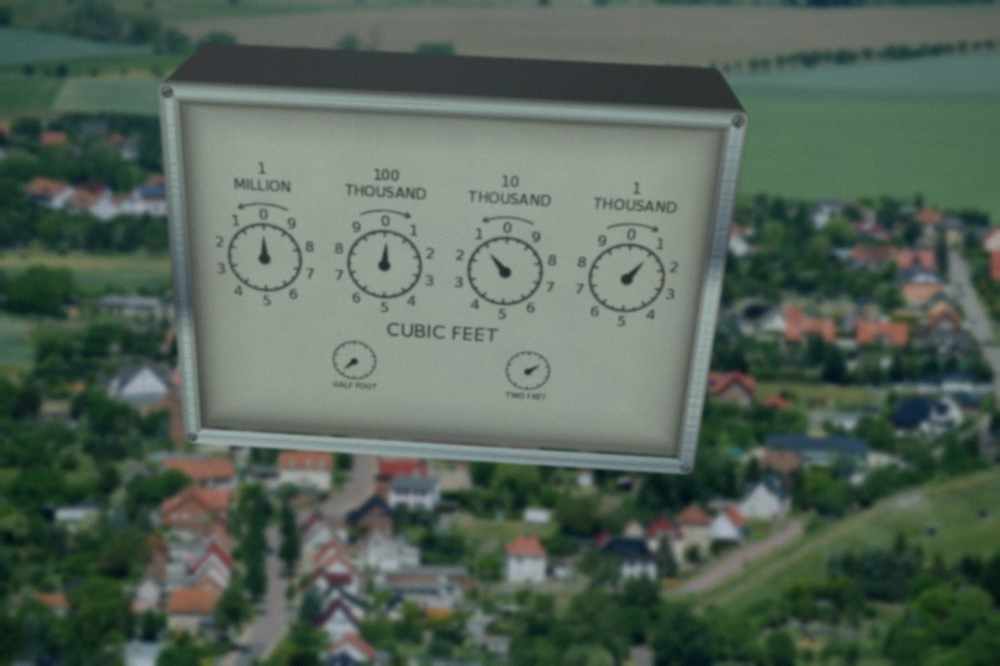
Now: 1100,ft³
